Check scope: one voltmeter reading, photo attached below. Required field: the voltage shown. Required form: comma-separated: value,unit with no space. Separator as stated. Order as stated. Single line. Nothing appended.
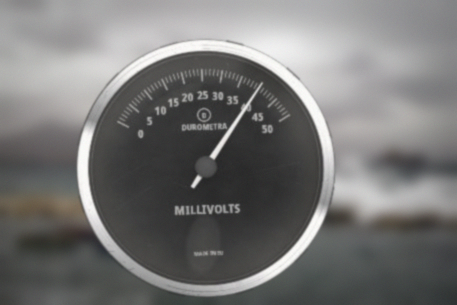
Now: 40,mV
